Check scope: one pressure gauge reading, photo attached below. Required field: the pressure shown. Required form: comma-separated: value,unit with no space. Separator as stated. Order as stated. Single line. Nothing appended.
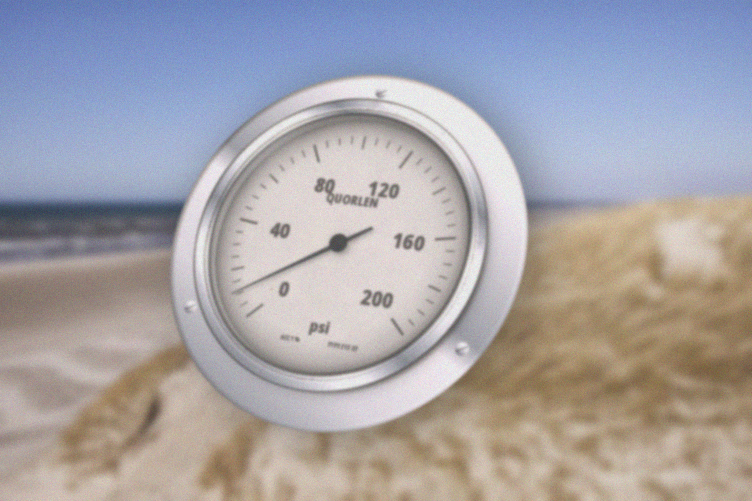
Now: 10,psi
